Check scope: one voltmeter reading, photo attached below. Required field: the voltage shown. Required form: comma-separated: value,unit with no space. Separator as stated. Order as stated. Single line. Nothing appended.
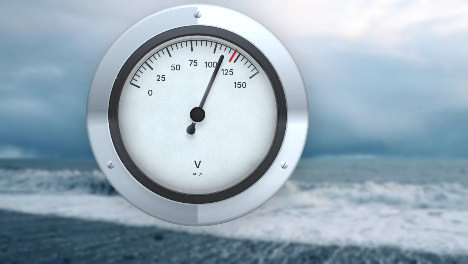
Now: 110,V
